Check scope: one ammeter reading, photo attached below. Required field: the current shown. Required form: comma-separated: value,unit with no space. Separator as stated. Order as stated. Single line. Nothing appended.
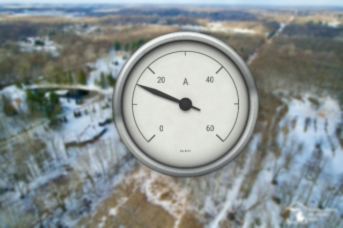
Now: 15,A
